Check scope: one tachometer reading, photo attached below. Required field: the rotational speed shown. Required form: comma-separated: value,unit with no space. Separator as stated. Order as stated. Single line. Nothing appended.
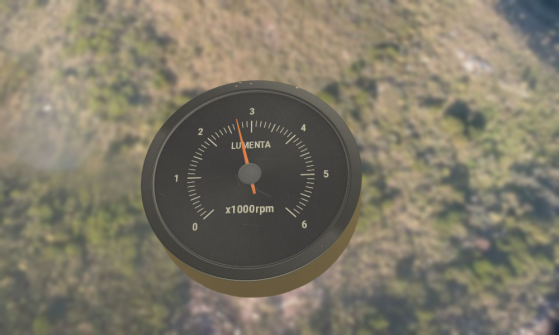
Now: 2700,rpm
